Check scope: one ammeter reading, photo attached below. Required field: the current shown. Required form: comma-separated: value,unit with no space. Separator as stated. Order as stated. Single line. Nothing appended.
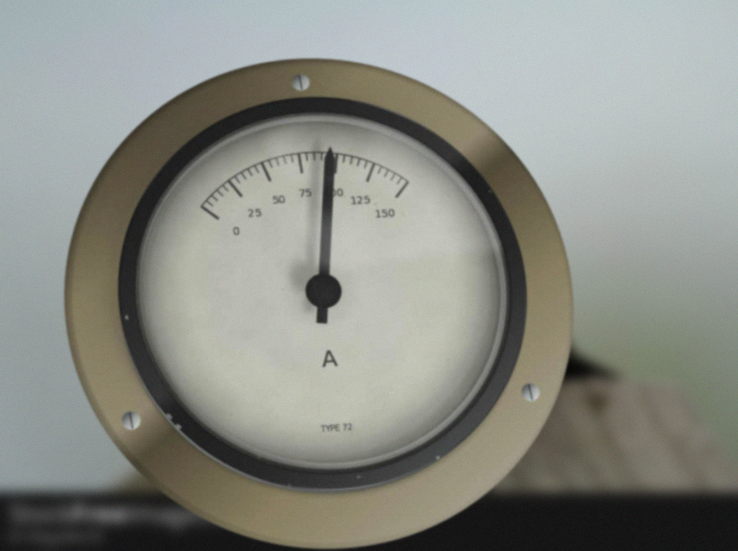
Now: 95,A
